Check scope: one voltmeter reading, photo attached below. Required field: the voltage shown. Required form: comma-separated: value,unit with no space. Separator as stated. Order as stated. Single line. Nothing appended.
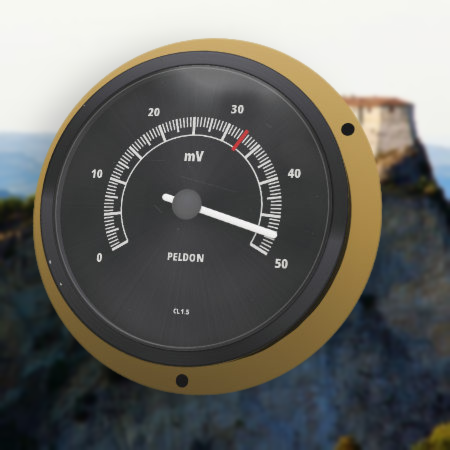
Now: 47.5,mV
